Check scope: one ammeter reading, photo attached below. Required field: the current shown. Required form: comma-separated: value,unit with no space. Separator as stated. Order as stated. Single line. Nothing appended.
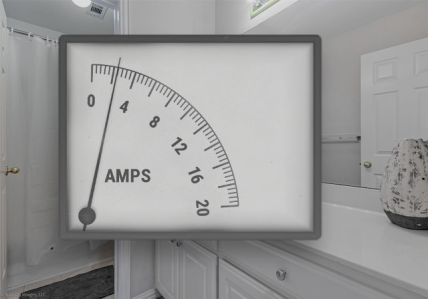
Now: 2.4,A
